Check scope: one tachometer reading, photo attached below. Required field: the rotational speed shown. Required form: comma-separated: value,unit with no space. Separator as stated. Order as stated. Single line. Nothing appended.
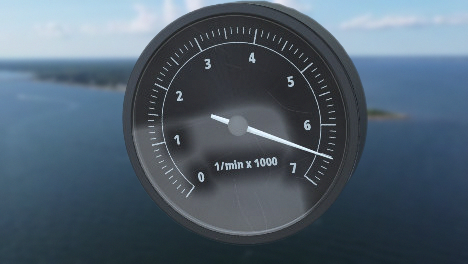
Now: 6500,rpm
